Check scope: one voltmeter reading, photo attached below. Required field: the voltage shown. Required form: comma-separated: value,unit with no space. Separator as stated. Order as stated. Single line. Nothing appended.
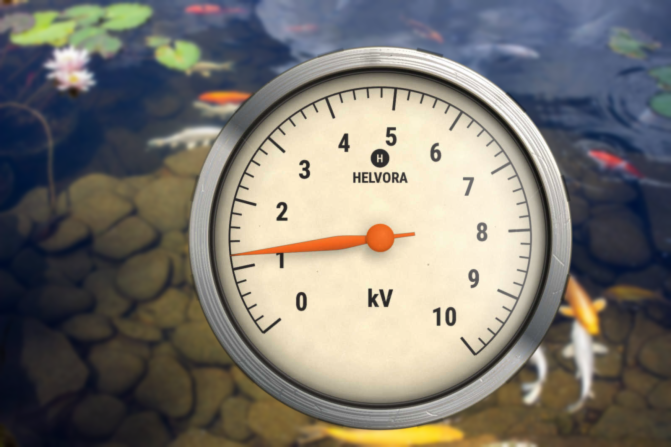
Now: 1.2,kV
